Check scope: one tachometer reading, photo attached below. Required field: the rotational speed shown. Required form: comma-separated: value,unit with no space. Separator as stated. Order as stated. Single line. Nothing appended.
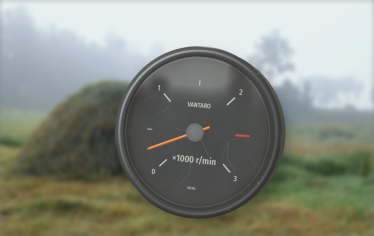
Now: 250,rpm
